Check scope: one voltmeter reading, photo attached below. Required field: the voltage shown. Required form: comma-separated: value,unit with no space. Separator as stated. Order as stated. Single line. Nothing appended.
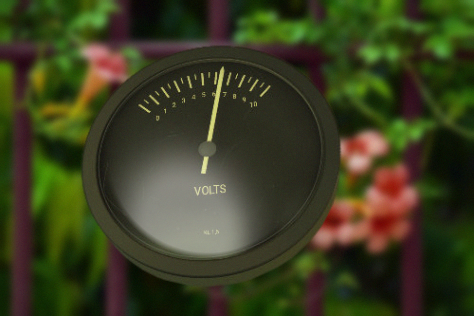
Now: 6.5,V
